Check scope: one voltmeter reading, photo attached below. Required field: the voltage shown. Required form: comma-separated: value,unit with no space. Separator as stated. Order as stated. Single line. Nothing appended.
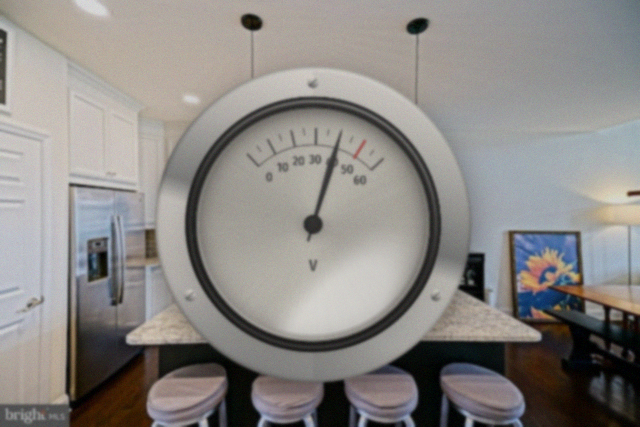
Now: 40,V
